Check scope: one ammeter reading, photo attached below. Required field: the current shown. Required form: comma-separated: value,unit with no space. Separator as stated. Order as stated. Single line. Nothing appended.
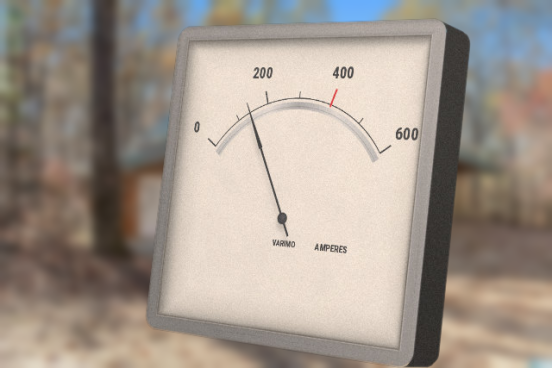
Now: 150,A
